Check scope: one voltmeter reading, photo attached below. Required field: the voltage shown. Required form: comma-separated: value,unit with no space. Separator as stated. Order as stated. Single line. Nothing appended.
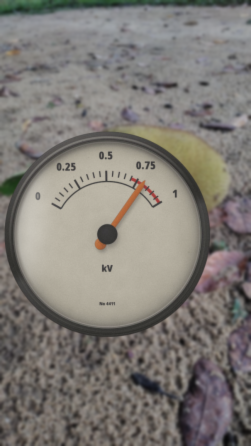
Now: 0.8,kV
